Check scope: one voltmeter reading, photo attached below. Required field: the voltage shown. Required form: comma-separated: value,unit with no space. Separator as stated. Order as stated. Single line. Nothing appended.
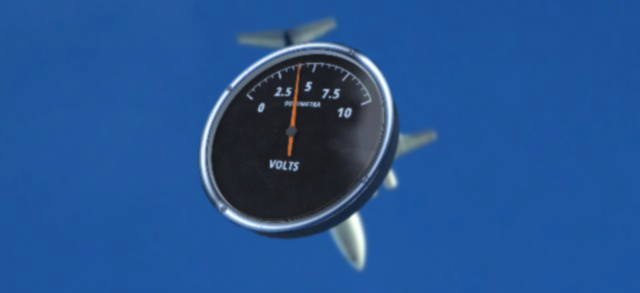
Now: 4,V
